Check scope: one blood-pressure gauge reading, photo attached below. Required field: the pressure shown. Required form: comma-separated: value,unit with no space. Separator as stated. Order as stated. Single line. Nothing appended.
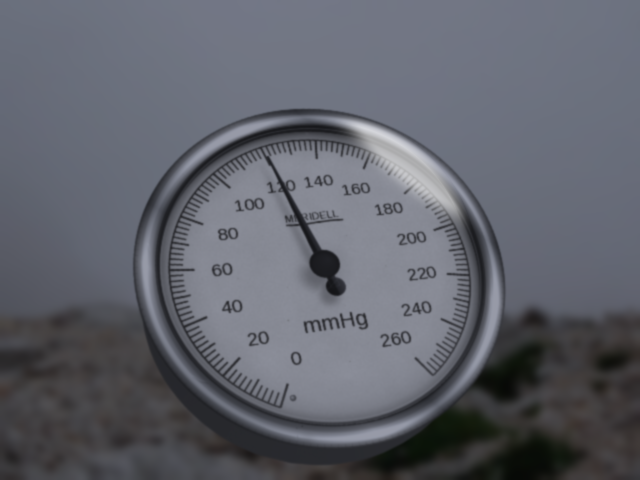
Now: 120,mmHg
